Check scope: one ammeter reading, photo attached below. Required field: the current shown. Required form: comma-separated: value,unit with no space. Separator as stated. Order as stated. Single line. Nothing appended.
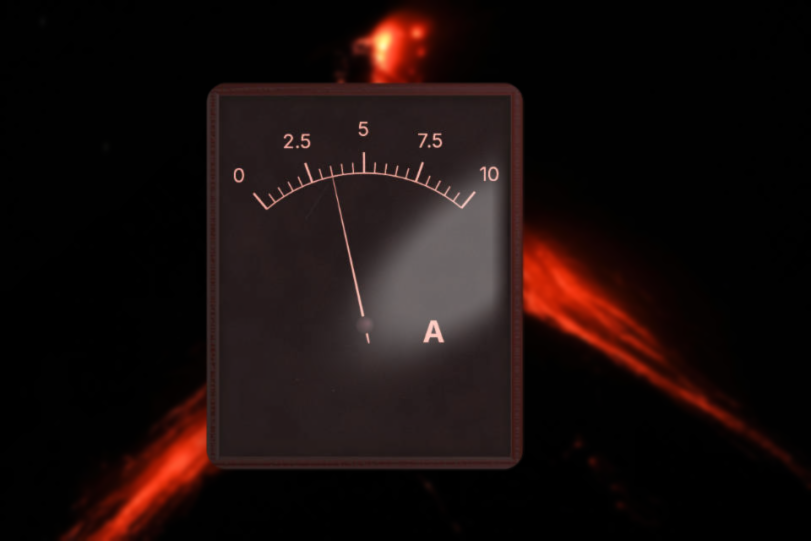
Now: 3.5,A
